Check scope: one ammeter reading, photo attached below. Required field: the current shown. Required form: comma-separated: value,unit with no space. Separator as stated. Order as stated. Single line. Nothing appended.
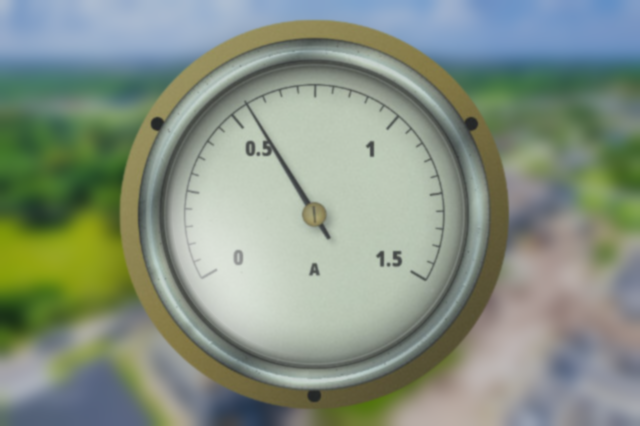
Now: 0.55,A
